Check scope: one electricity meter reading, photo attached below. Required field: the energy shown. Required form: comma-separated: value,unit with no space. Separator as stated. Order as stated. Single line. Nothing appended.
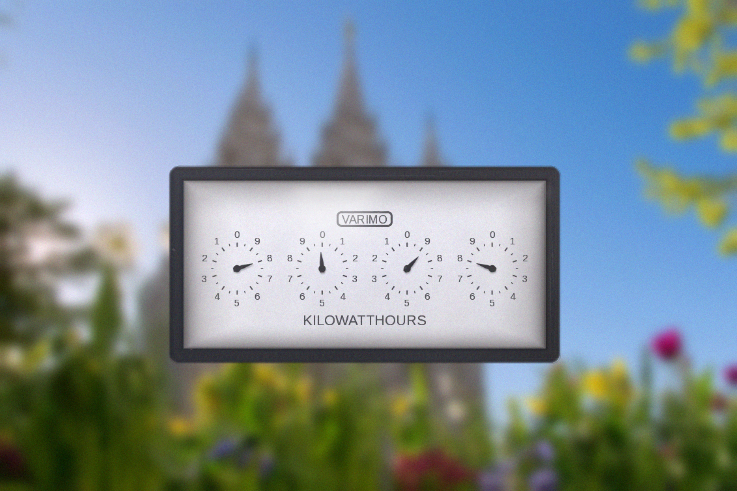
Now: 7988,kWh
